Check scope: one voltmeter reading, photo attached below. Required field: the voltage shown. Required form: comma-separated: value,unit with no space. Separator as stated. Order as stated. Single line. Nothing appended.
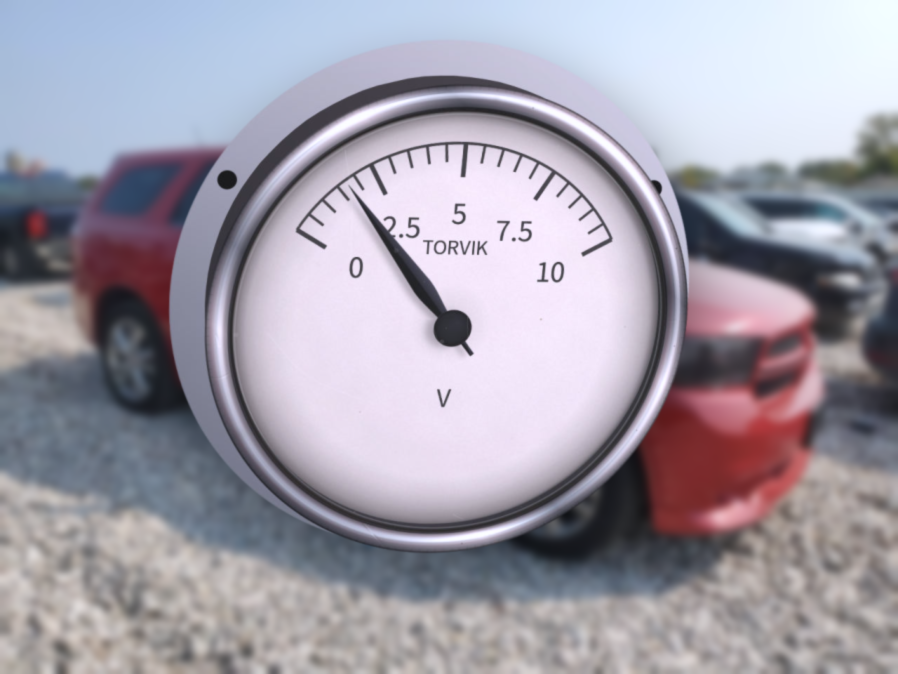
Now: 1.75,V
